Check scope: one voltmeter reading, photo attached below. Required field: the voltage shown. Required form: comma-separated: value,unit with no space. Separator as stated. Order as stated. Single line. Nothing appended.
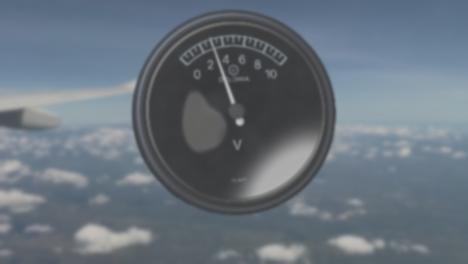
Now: 3,V
